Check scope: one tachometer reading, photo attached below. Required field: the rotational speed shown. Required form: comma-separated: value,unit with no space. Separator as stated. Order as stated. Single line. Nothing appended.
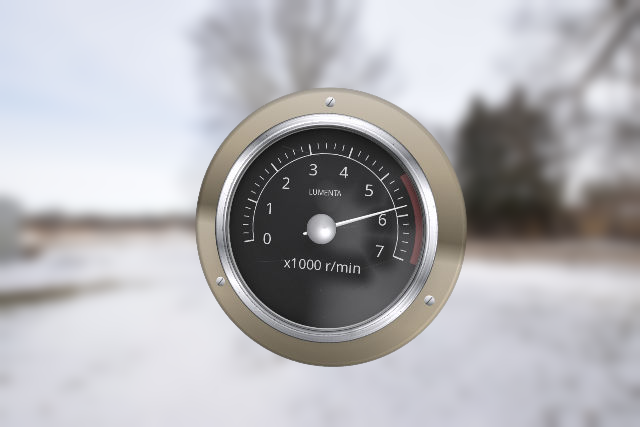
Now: 5800,rpm
